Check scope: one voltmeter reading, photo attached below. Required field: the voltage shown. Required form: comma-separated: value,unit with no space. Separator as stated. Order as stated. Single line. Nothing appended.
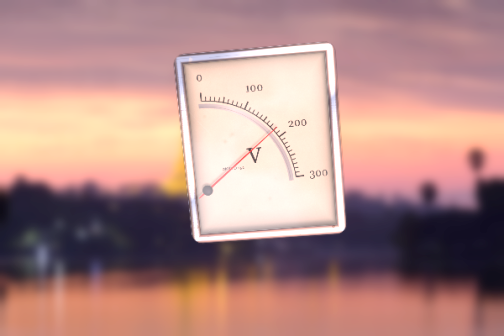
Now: 180,V
